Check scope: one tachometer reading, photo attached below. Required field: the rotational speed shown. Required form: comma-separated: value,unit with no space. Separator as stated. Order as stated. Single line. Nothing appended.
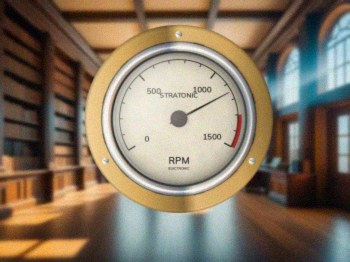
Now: 1150,rpm
